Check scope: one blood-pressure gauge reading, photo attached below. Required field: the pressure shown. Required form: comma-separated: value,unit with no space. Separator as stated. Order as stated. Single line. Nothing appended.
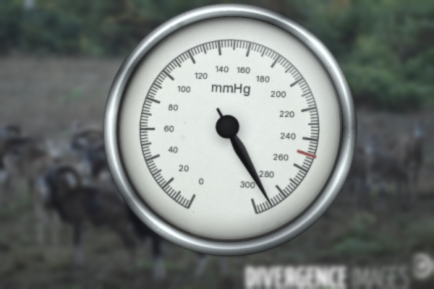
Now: 290,mmHg
